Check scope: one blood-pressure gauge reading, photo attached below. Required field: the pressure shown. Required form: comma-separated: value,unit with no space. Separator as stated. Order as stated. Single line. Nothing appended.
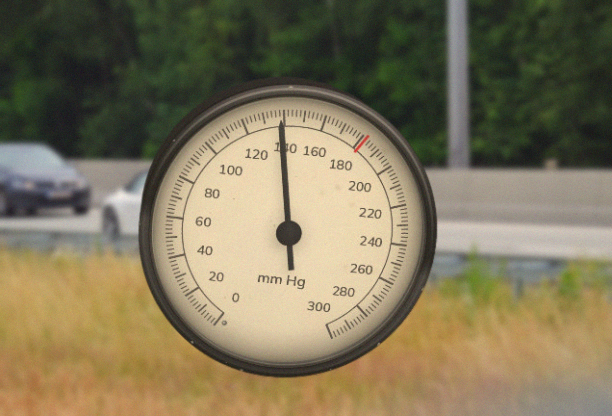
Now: 138,mmHg
